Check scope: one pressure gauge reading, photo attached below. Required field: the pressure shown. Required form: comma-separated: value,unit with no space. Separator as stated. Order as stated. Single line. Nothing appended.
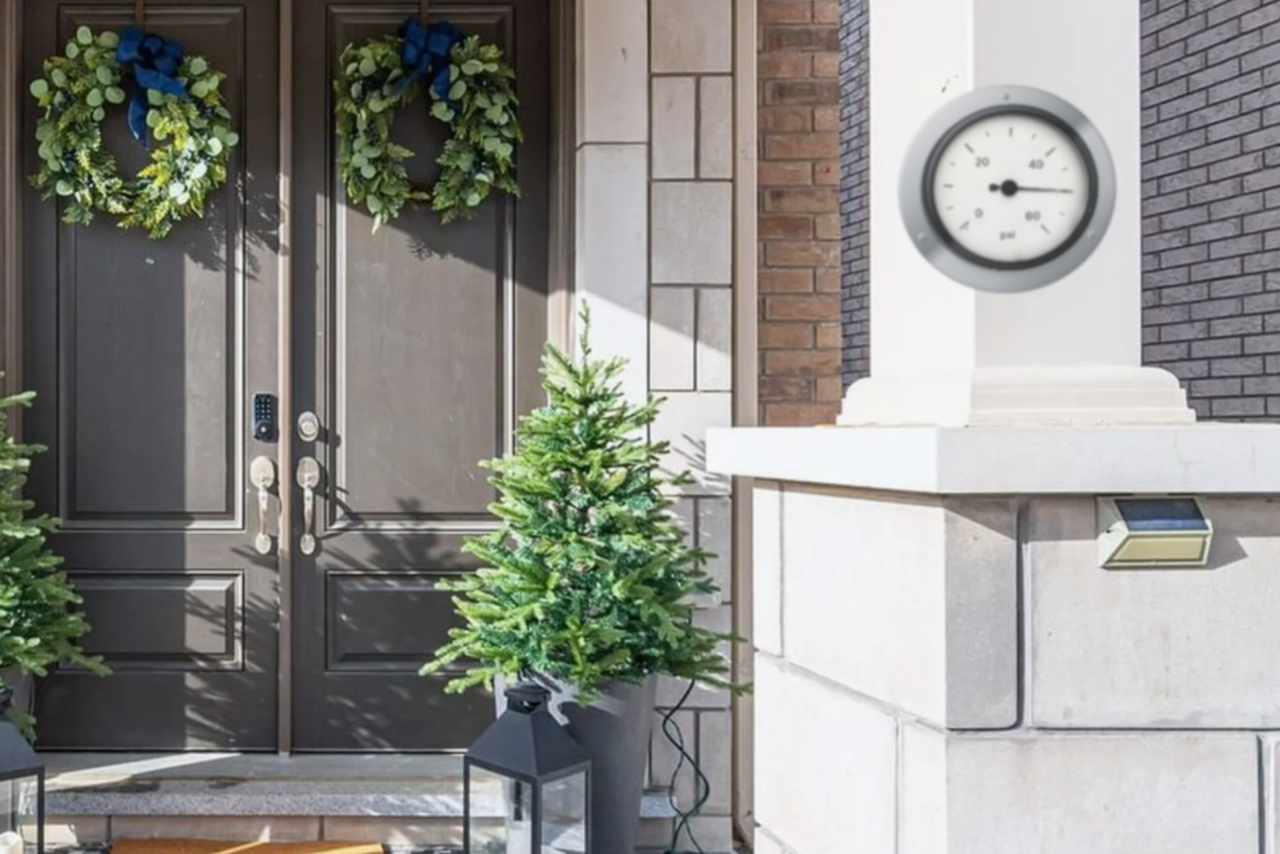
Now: 50,psi
